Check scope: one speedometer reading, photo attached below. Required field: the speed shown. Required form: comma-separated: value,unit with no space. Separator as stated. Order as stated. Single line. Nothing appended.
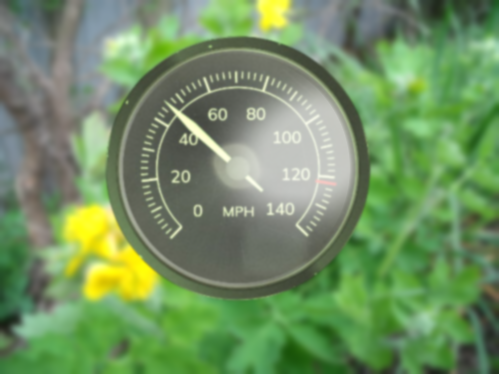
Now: 46,mph
